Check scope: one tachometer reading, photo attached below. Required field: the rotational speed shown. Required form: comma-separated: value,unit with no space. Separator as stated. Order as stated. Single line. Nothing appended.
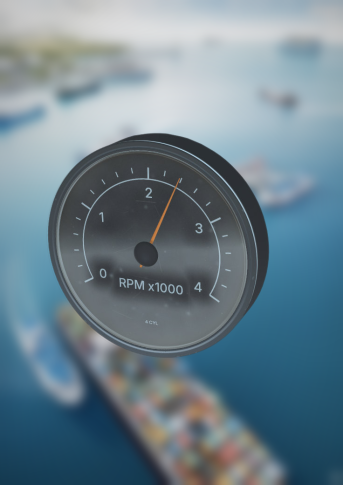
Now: 2400,rpm
